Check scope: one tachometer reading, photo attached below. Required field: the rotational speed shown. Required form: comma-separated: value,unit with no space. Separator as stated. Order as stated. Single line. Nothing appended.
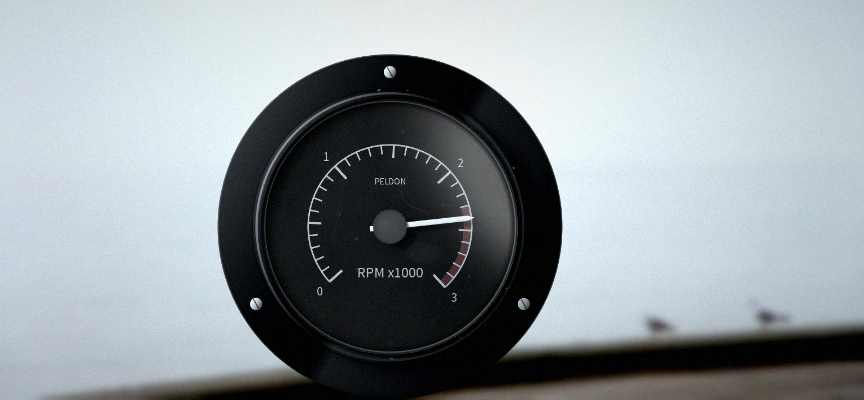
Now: 2400,rpm
